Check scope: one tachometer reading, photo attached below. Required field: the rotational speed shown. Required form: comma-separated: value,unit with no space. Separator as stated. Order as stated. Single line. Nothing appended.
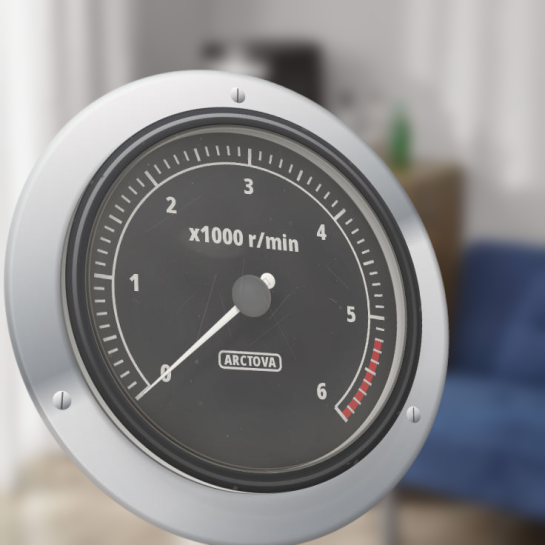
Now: 0,rpm
